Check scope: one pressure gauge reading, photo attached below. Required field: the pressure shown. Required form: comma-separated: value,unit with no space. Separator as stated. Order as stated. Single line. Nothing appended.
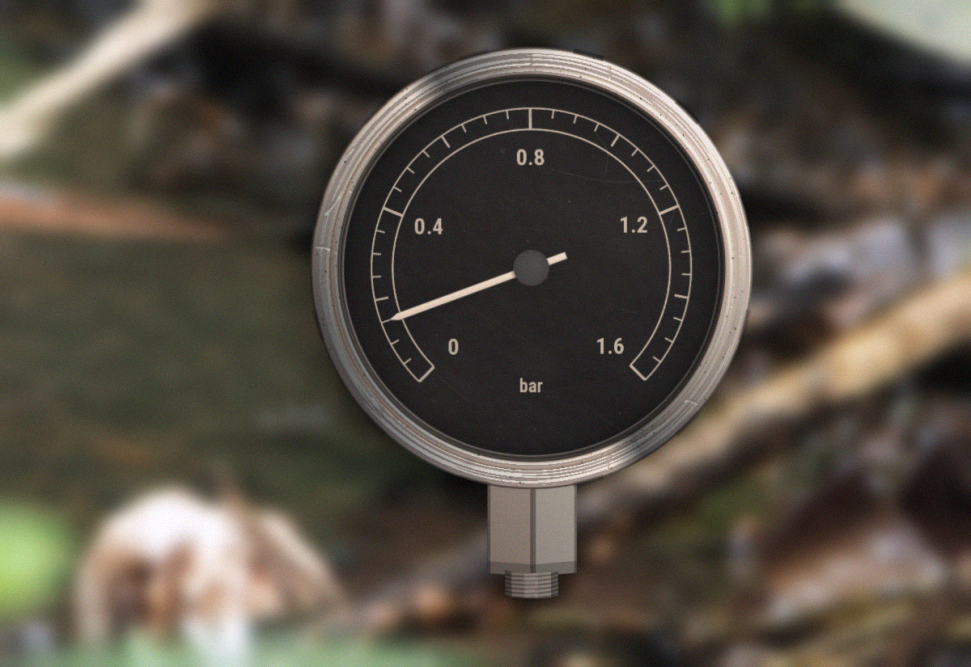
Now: 0.15,bar
